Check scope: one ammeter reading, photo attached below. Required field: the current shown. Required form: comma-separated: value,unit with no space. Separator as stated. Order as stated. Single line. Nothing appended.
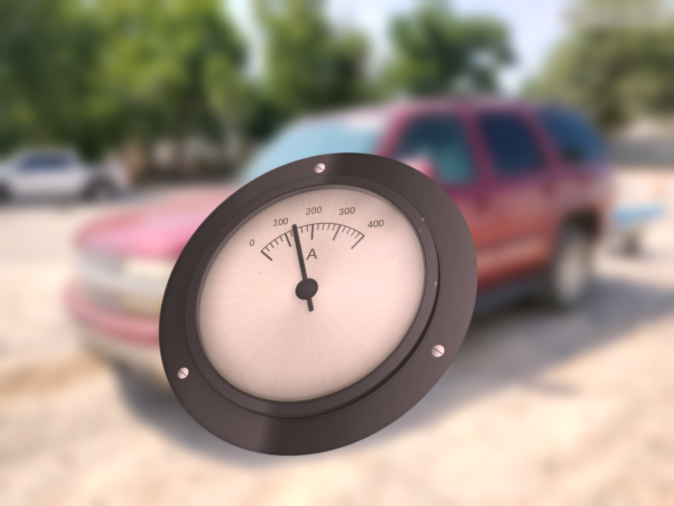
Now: 140,A
